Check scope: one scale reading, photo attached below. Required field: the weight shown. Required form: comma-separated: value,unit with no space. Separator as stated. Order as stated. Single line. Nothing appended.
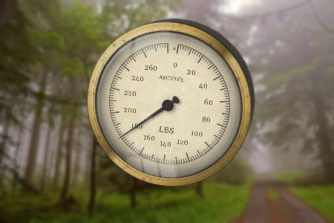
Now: 180,lb
